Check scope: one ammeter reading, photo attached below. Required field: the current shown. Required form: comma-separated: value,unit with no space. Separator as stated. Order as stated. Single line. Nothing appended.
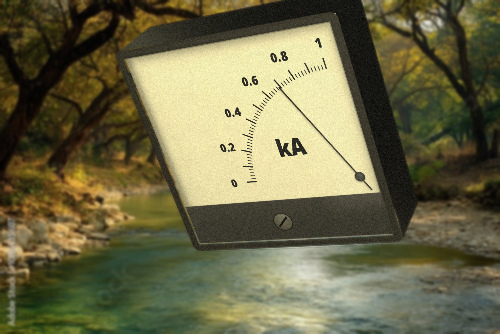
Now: 0.7,kA
